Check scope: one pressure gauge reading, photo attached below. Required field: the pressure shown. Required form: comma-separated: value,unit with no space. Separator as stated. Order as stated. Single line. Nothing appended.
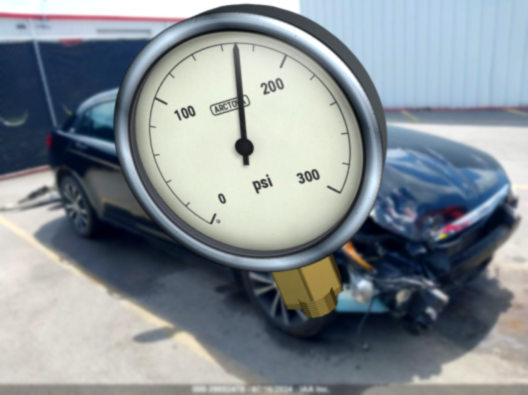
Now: 170,psi
